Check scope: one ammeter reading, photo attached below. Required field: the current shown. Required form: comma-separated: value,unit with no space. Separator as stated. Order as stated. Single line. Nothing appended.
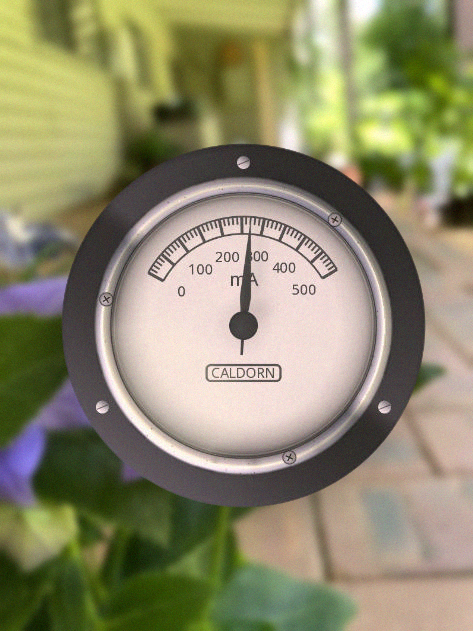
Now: 270,mA
